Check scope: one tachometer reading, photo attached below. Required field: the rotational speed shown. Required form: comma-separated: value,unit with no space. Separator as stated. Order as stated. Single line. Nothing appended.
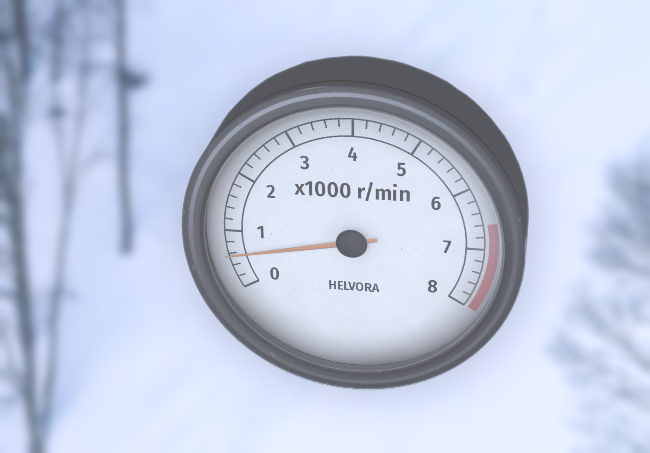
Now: 600,rpm
